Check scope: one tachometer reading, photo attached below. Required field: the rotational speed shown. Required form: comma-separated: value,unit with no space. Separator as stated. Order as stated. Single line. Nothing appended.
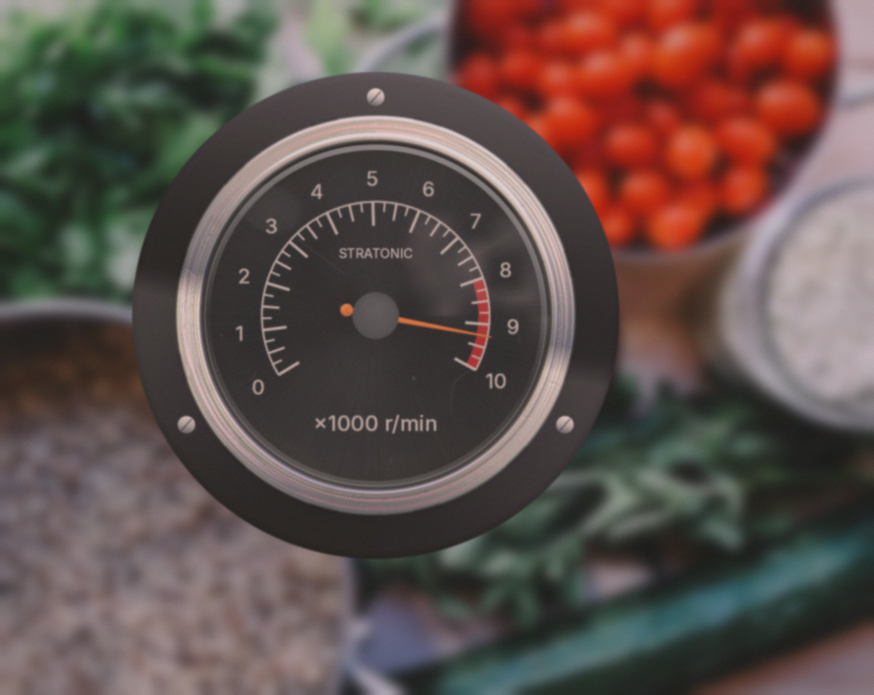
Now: 9250,rpm
